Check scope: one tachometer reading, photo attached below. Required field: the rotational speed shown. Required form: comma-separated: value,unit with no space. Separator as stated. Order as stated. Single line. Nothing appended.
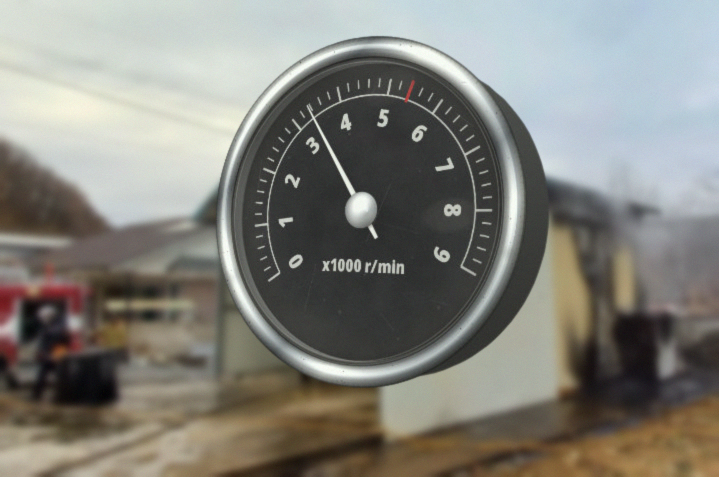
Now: 3400,rpm
